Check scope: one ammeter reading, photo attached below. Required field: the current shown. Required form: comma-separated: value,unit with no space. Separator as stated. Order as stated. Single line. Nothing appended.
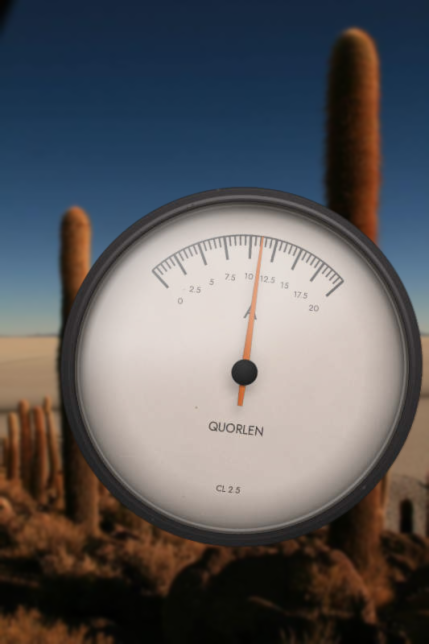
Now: 11,A
